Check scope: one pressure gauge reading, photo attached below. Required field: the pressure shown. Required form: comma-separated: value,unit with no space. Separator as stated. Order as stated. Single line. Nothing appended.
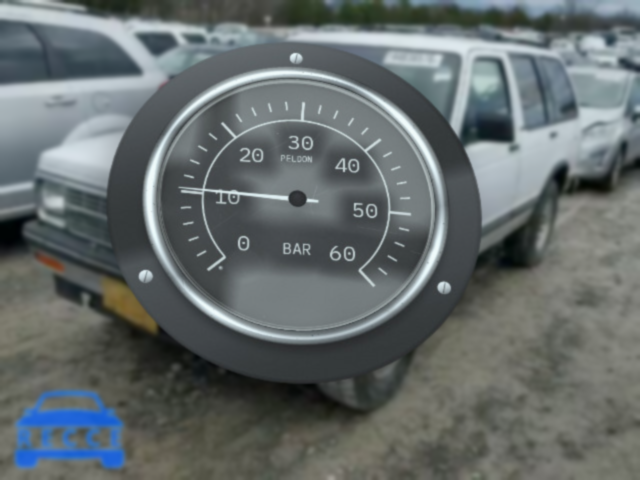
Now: 10,bar
